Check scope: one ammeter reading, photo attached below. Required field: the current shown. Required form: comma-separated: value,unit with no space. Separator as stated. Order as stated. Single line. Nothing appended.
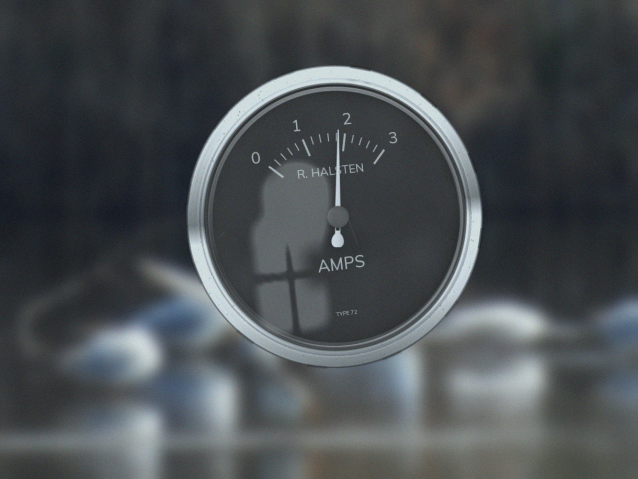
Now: 1.8,A
